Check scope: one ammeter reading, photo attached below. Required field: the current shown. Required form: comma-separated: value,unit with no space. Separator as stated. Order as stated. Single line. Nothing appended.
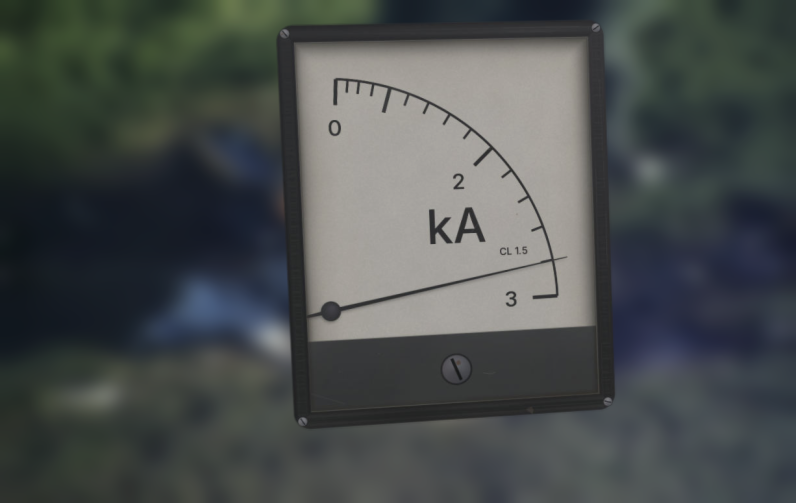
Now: 2.8,kA
